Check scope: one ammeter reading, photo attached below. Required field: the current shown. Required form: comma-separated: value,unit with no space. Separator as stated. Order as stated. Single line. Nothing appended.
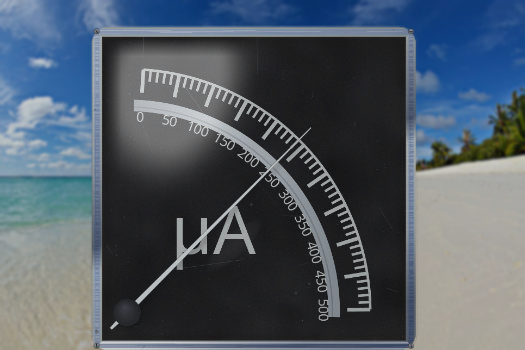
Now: 240,µA
